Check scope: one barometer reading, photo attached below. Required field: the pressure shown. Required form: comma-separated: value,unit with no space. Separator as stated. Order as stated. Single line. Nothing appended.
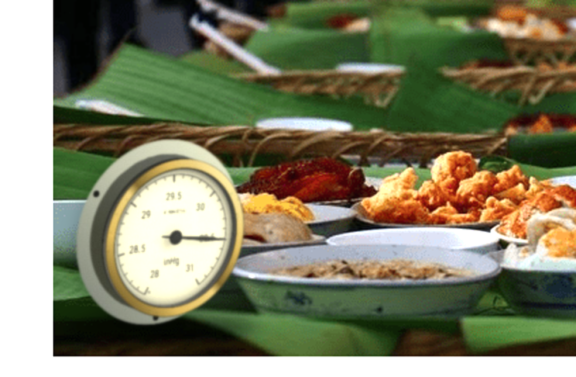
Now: 30.5,inHg
